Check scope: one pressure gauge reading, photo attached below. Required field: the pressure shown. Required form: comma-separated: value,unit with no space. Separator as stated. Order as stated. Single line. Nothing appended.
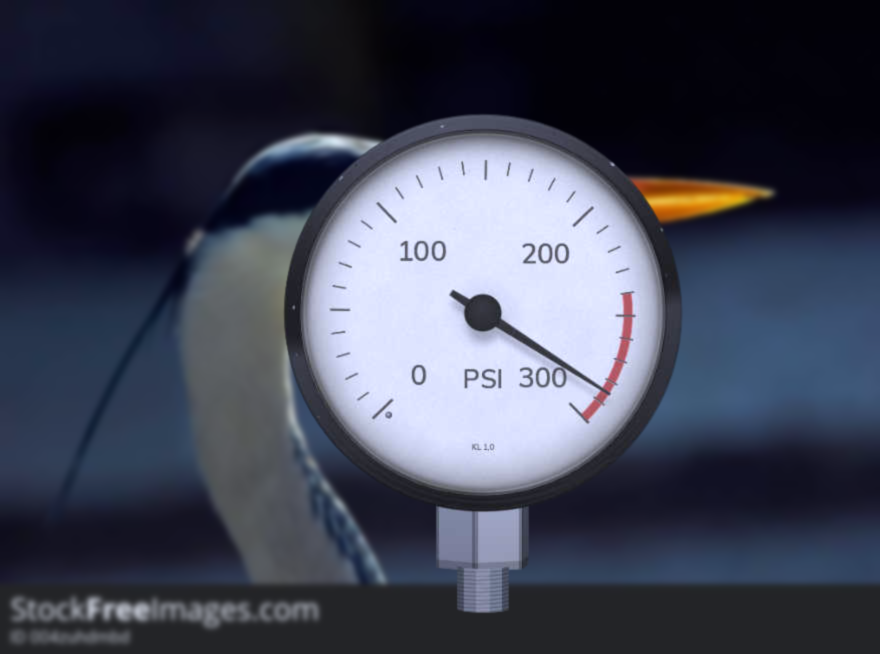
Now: 285,psi
